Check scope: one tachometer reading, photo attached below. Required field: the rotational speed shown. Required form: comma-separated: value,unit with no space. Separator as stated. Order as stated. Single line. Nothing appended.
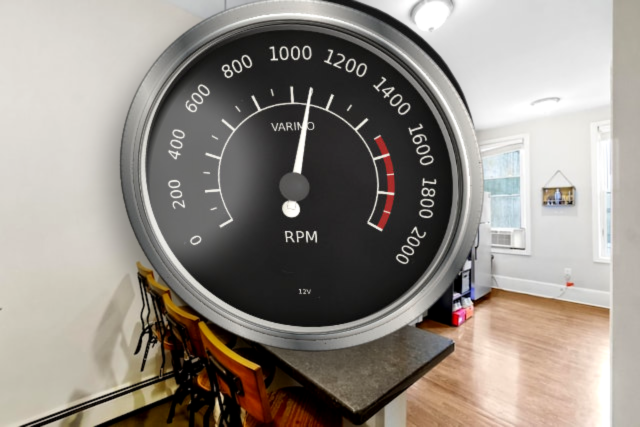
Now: 1100,rpm
